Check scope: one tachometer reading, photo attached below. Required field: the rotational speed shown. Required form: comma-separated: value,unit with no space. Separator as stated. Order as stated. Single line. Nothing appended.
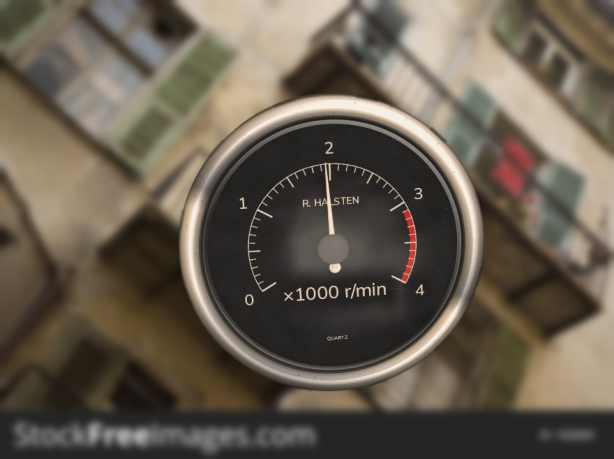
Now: 1950,rpm
